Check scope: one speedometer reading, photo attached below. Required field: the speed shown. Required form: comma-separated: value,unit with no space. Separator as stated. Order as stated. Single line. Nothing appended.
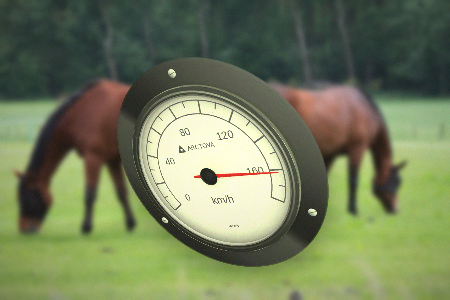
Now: 160,km/h
